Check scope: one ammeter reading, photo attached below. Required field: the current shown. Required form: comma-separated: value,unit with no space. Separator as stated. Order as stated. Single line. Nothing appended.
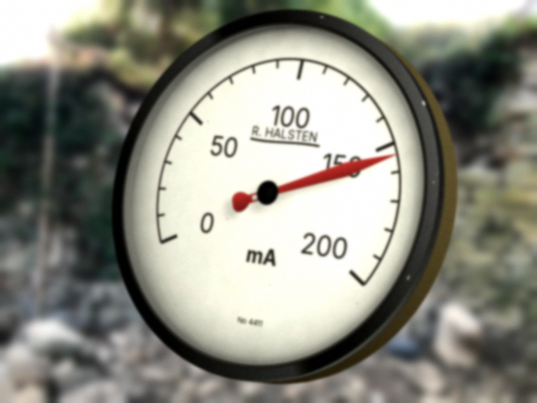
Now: 155,mA
